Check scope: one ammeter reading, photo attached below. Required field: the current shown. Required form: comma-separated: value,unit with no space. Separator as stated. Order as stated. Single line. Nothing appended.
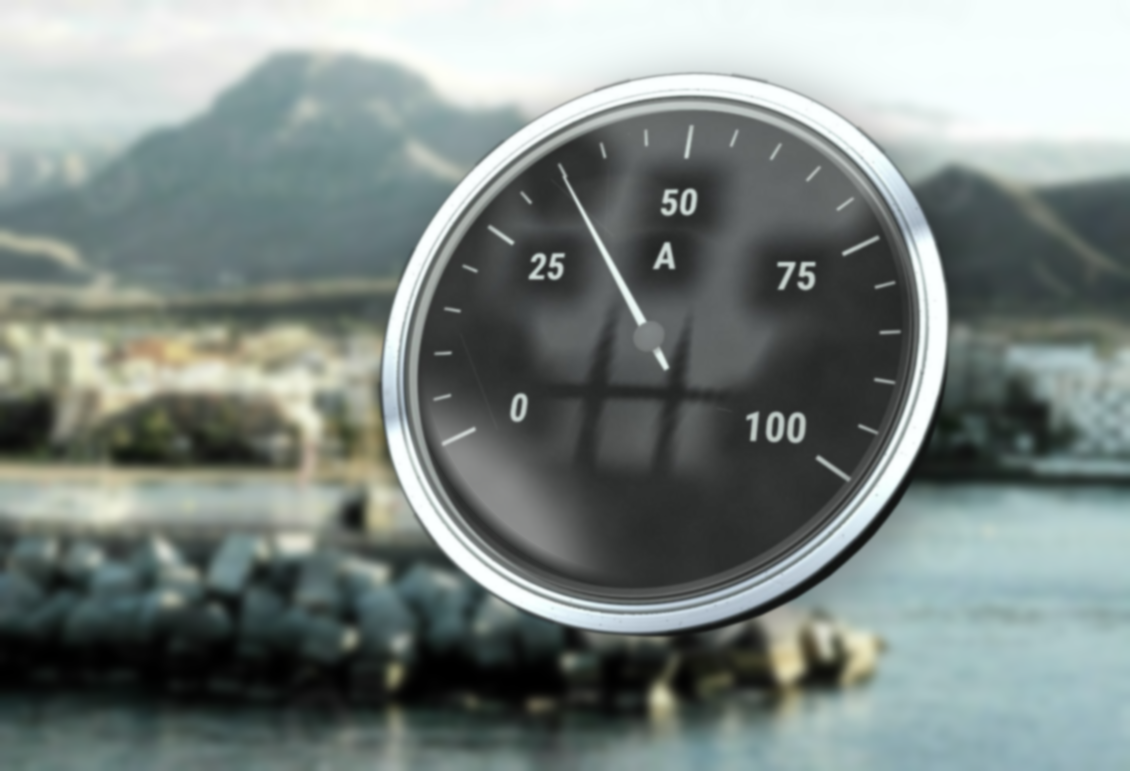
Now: 35,A
